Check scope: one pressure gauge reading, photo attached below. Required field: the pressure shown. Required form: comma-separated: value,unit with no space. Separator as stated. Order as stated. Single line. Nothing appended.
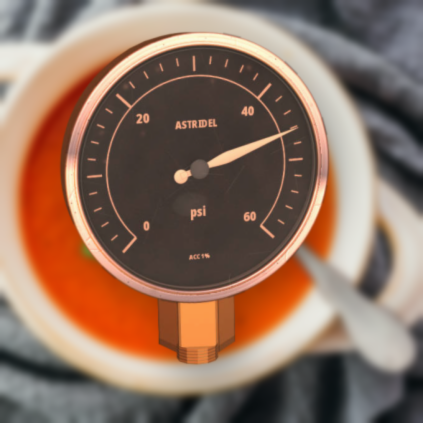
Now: 46,psi
